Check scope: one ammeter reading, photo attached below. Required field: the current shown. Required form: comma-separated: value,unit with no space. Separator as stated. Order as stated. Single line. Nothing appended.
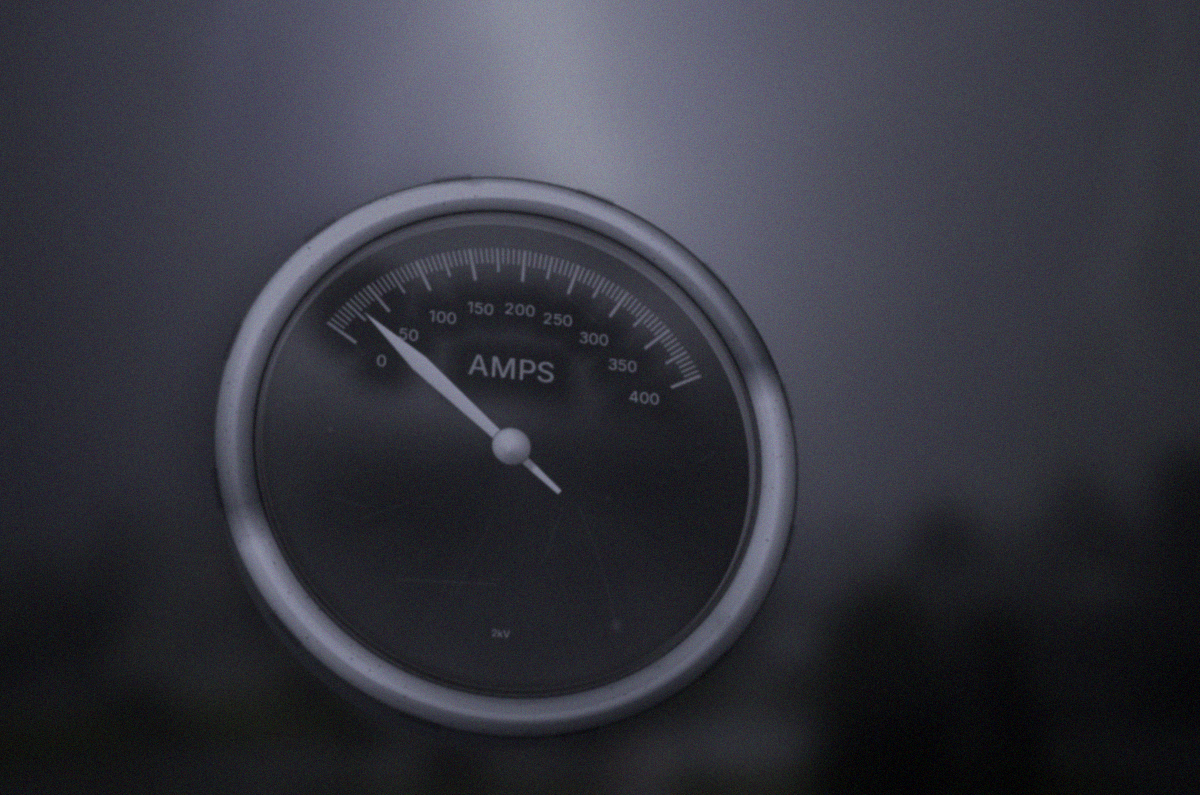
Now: 25,A
